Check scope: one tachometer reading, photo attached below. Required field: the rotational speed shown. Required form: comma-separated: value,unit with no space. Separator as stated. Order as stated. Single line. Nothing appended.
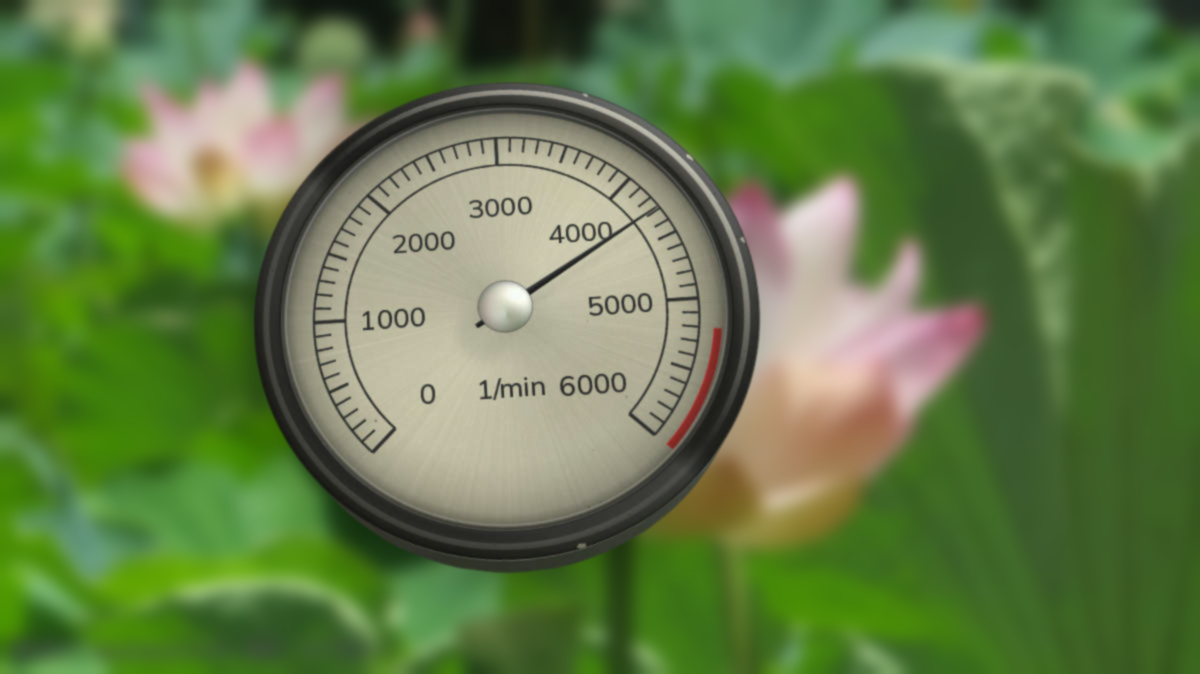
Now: 4300,rpm
